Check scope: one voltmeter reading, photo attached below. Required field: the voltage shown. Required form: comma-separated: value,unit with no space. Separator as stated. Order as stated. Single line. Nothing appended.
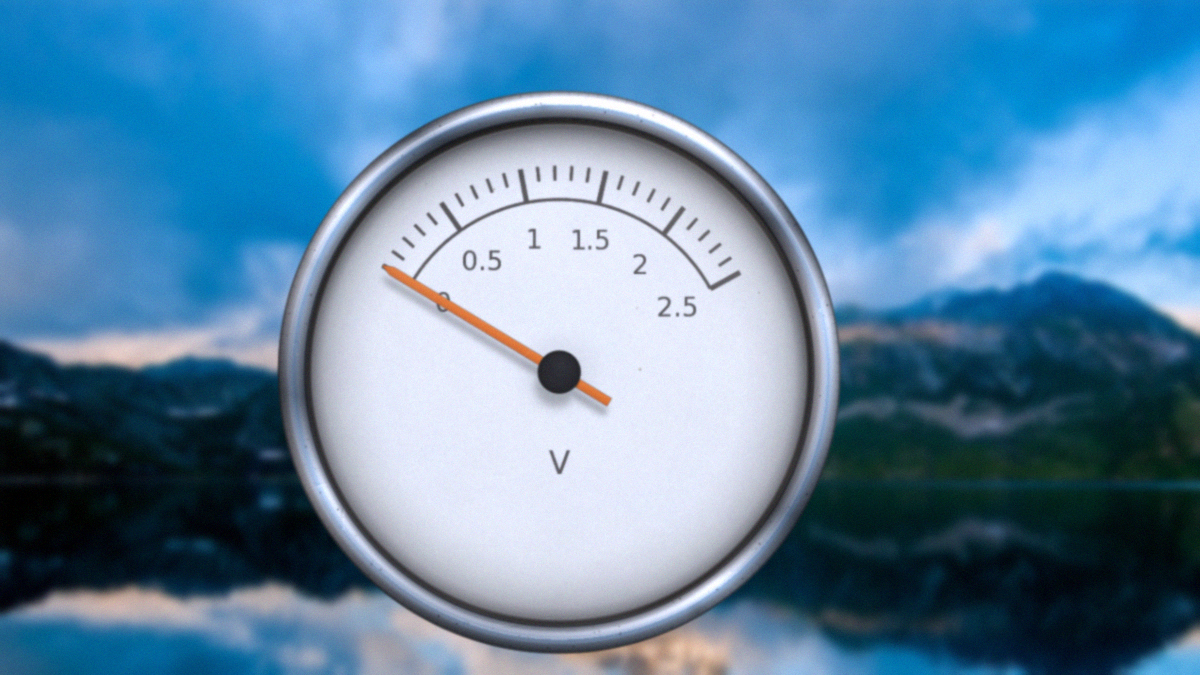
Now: 0,V
